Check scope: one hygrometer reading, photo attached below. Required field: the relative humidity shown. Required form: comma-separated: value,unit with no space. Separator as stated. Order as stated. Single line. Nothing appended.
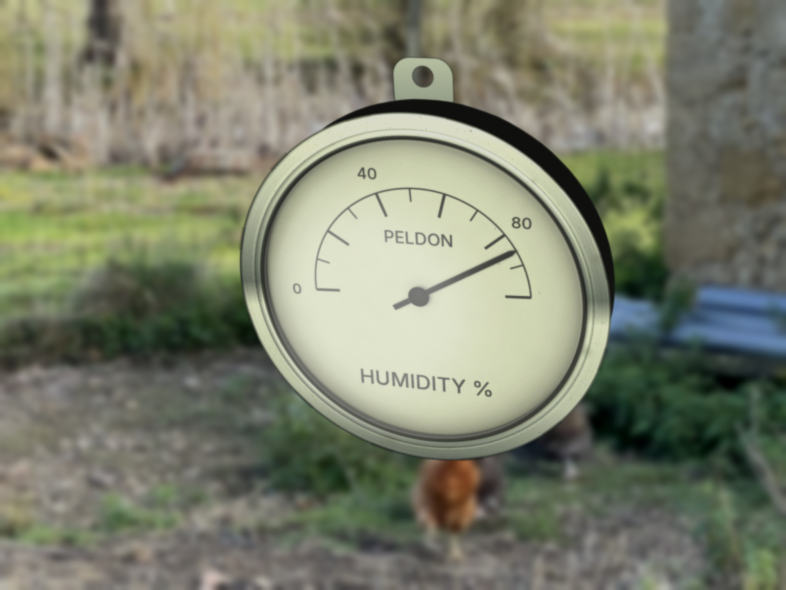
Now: 85,%
